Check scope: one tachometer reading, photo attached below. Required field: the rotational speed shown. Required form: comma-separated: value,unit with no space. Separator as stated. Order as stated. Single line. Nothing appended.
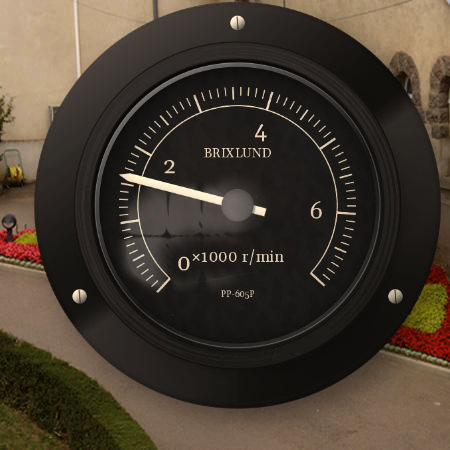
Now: 1600,rpm
